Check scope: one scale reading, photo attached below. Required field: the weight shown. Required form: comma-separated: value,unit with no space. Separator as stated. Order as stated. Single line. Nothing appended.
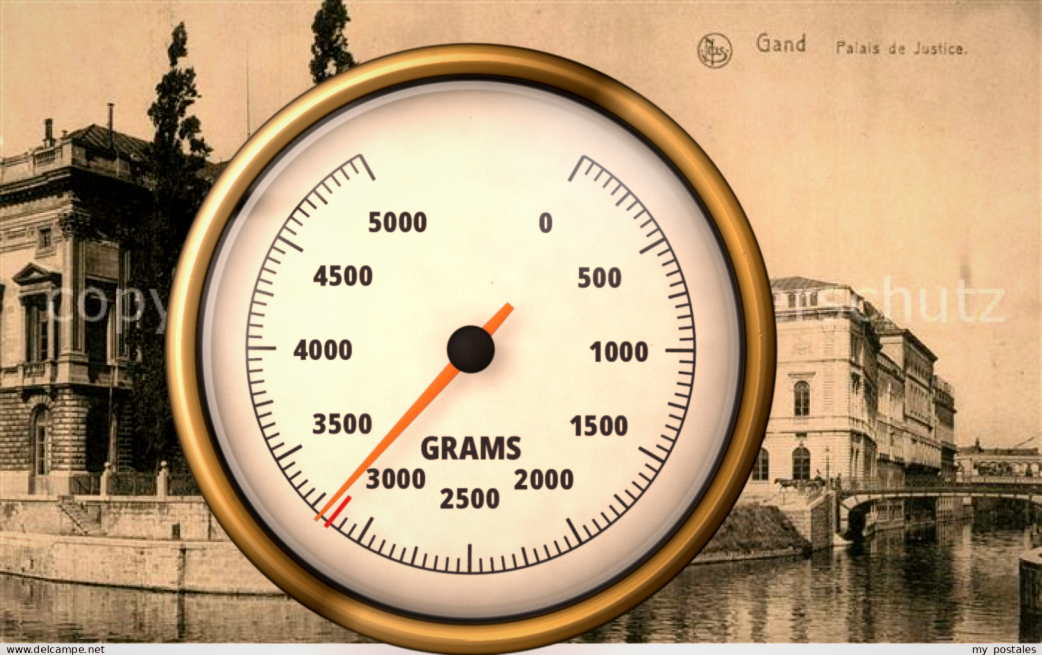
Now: 3200,g
